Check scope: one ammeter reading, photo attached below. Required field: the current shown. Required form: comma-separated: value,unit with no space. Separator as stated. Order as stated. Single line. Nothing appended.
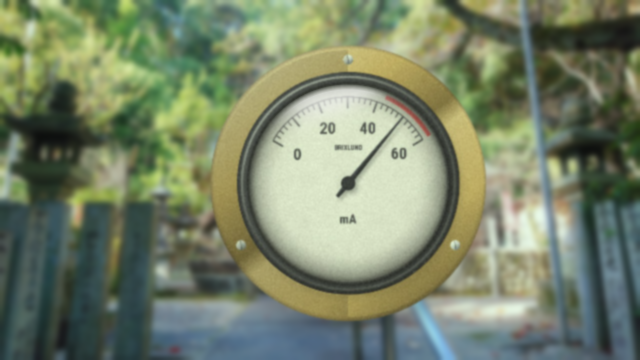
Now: 50,mA
